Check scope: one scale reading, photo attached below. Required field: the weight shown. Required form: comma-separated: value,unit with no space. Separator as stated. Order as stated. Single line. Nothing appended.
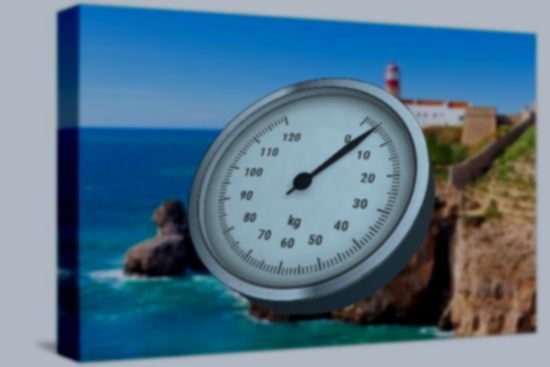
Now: 5,kg
